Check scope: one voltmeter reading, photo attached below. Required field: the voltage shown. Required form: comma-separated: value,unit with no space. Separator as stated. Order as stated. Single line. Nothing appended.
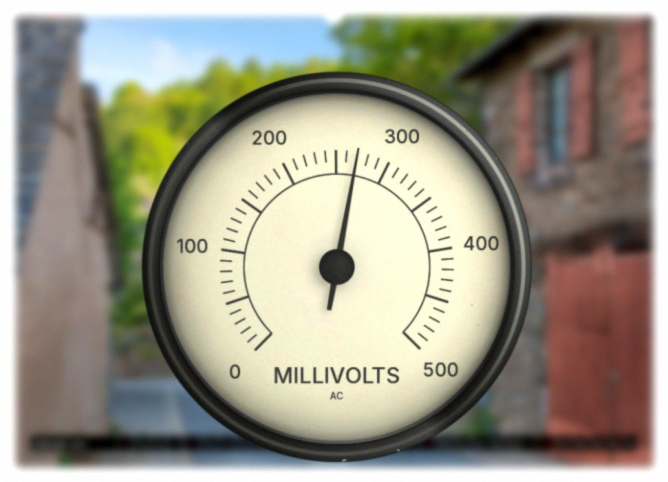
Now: 270,mV
